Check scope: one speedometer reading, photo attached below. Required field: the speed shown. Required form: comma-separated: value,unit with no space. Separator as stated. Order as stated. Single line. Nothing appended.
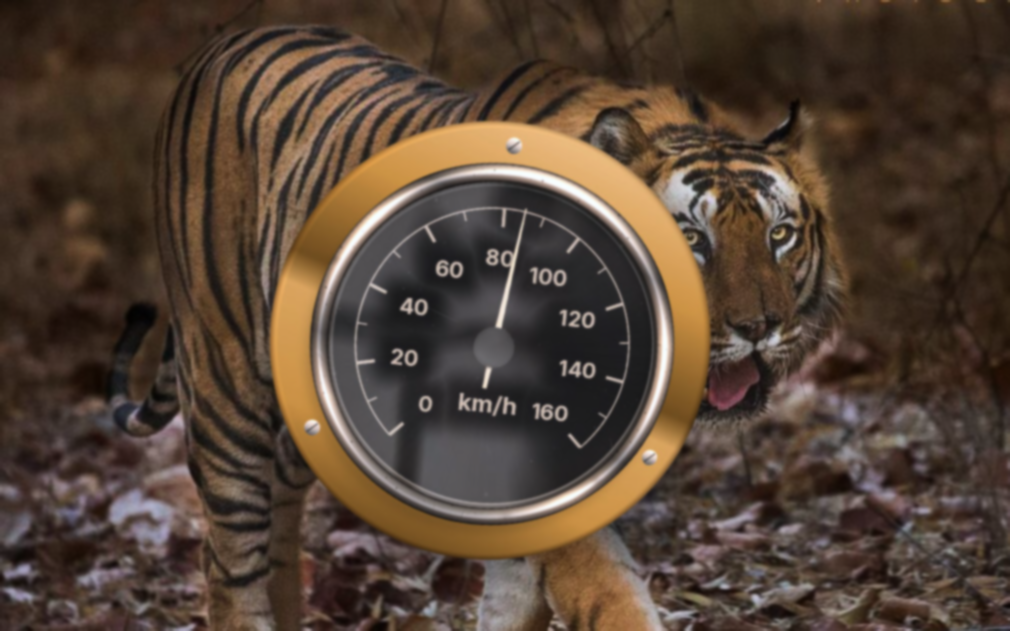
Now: 85,km/h
